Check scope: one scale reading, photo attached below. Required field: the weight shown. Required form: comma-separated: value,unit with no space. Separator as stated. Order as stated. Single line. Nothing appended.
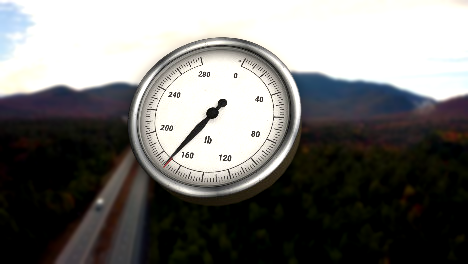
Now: 170,lb
